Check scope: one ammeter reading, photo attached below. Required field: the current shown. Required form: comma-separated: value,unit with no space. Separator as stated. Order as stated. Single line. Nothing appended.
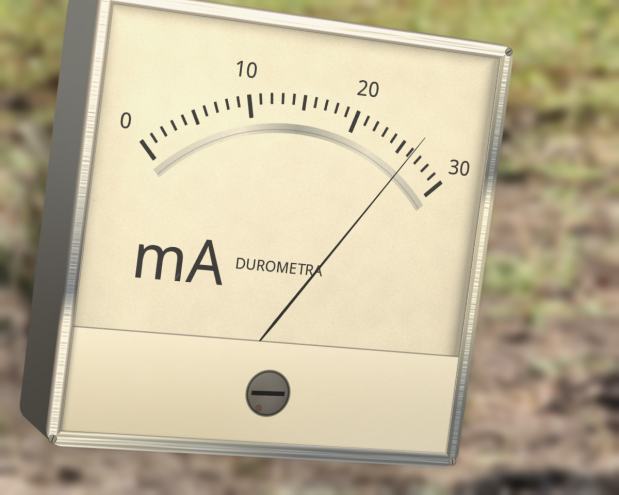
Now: 26,mA
